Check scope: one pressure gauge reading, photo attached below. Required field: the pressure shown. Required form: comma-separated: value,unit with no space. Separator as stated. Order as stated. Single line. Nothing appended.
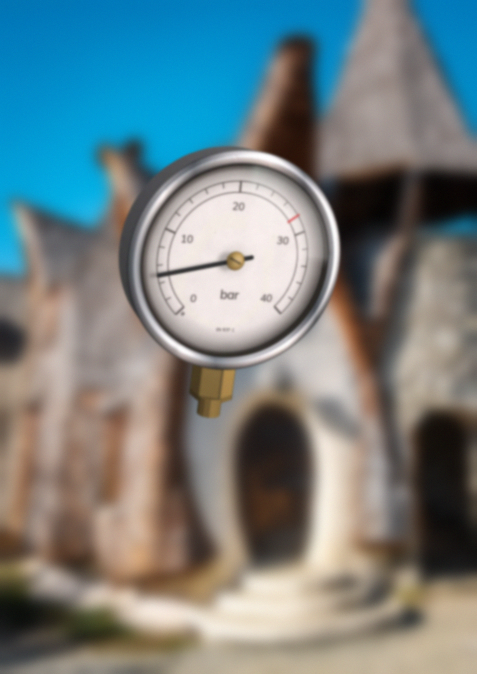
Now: 5,bar
